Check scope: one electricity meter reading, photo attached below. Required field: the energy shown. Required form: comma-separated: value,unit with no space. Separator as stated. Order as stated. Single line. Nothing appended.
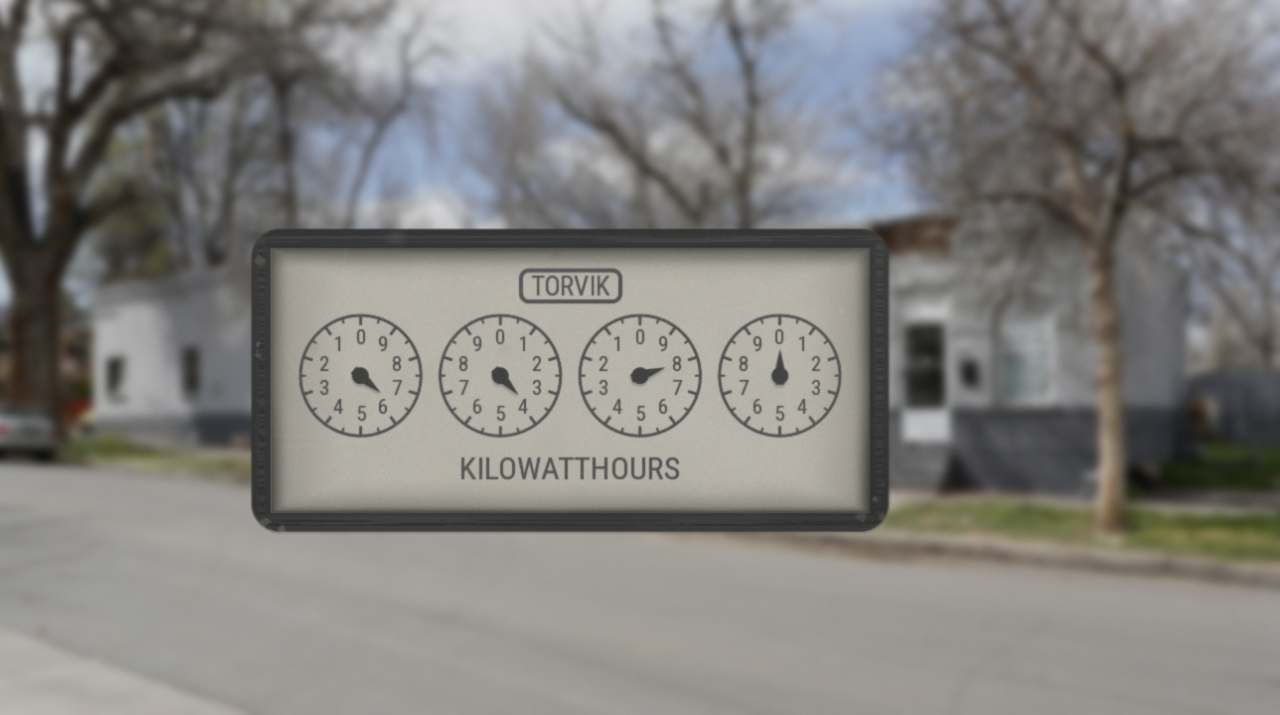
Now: 6380,kWh
